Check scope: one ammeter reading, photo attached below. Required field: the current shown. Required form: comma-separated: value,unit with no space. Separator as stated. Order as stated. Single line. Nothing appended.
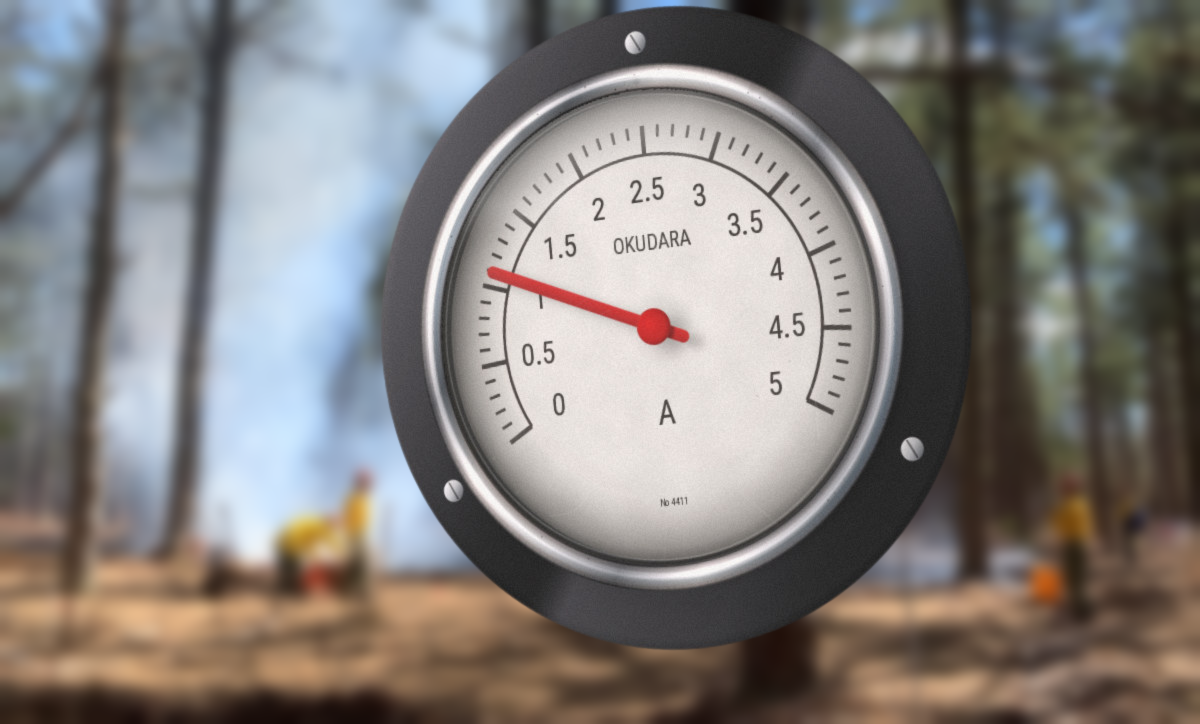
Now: 1.1,A
